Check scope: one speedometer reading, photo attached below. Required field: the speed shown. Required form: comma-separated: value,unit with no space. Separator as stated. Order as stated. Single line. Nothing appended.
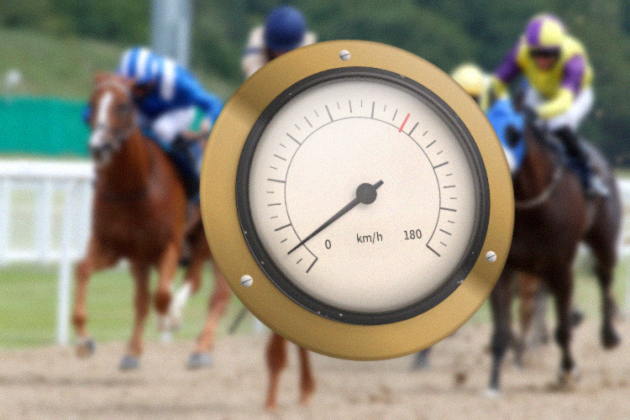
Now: 10,km/h
